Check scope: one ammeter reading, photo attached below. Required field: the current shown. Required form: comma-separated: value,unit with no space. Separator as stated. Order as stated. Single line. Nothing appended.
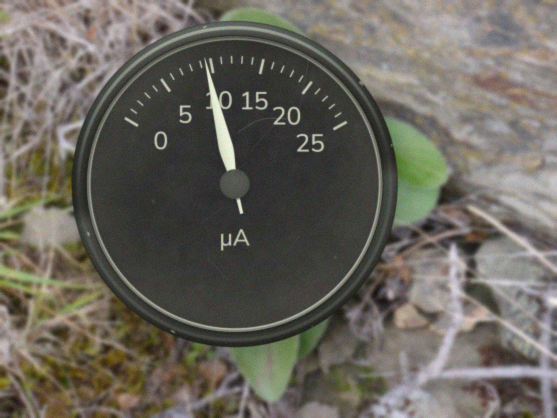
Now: 9.5,µA
